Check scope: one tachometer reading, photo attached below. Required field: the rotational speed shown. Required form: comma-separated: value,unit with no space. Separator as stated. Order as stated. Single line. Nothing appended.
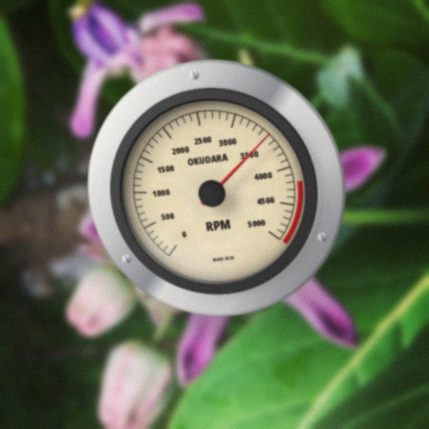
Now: 3500,rpm
